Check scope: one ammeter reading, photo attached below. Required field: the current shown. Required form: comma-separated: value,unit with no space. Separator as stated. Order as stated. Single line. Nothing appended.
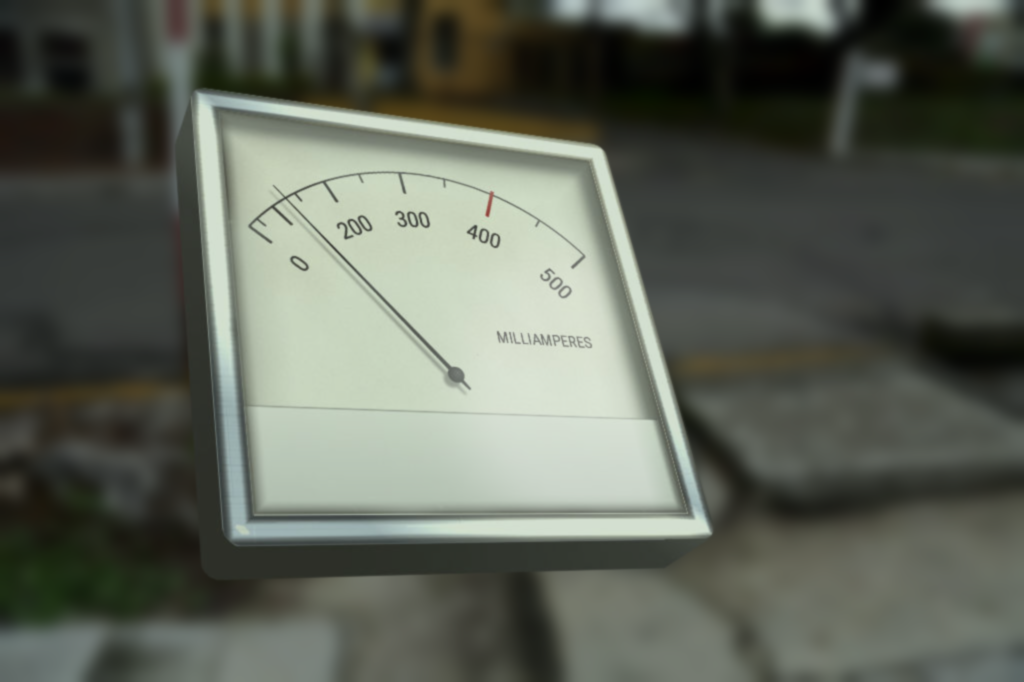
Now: 125,mA
